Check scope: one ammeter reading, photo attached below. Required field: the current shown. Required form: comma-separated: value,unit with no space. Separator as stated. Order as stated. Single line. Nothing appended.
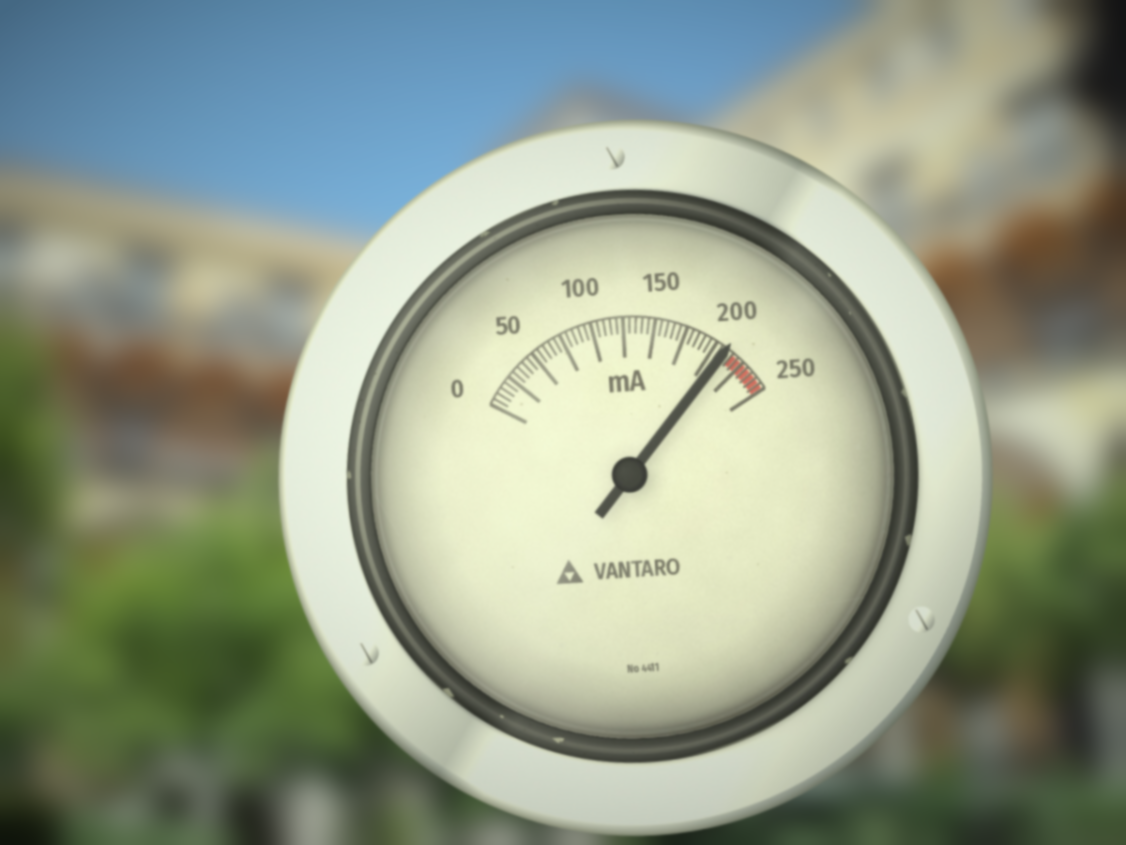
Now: 210,mA
